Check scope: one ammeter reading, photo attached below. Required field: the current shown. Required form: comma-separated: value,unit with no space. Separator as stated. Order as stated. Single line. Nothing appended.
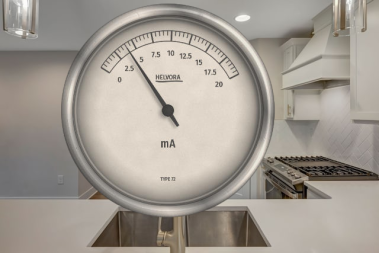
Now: 4,mA
